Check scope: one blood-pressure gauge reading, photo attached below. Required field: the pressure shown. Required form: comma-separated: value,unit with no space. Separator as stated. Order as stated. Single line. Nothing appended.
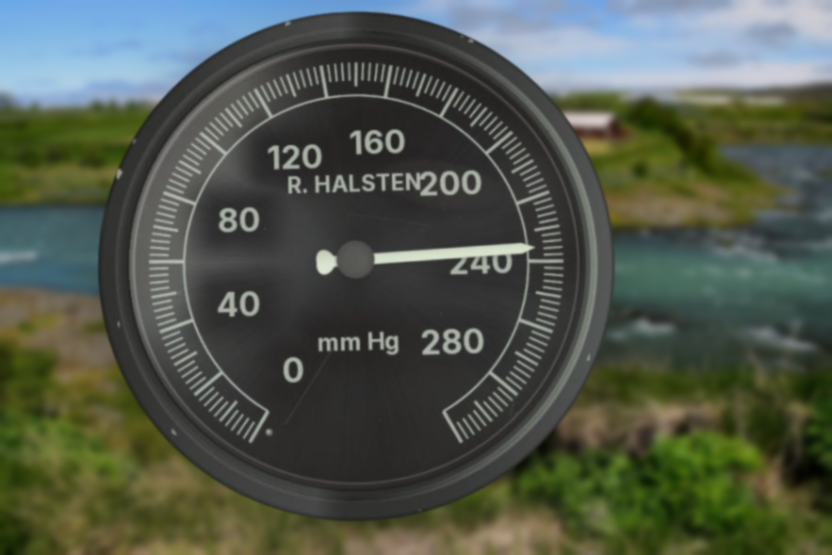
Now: 236,mmHg
